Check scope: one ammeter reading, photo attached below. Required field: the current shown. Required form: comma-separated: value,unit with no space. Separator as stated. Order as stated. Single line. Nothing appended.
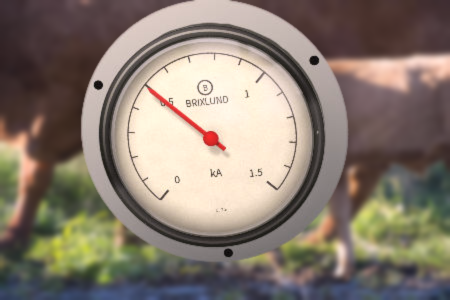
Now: 0.5,kA
